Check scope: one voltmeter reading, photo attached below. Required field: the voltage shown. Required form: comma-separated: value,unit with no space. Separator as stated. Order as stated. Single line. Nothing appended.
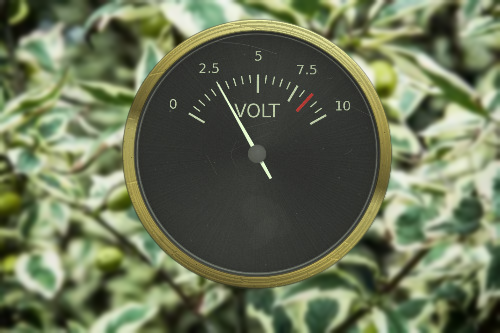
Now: 2.5,V
